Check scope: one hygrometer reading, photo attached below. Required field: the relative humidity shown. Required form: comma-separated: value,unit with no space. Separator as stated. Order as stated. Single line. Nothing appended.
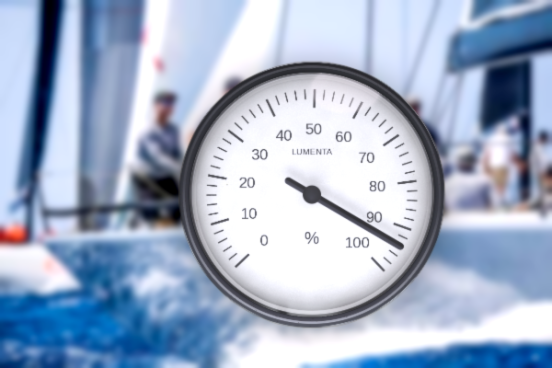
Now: 94,%
